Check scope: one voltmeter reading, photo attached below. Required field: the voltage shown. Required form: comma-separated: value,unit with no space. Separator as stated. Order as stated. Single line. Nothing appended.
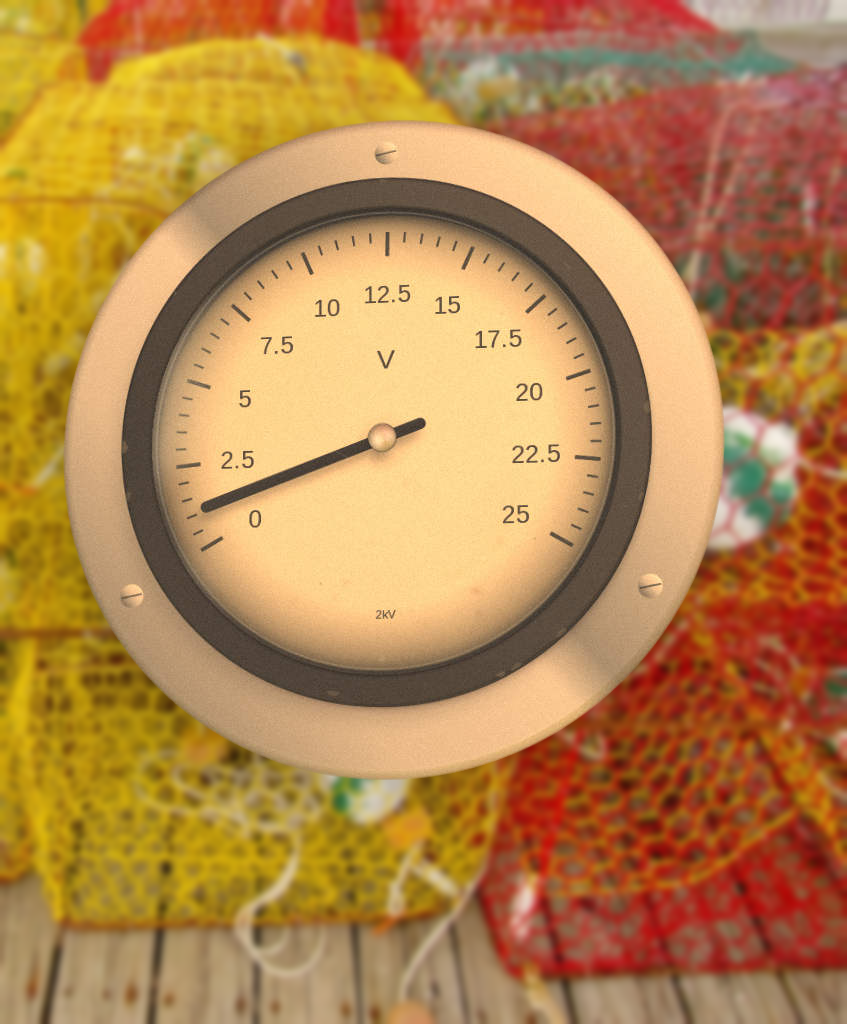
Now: 1,V
